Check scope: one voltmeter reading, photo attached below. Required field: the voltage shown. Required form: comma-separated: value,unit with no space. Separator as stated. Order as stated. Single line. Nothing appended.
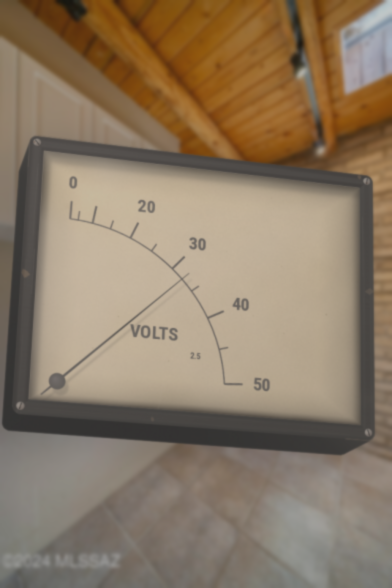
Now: 32.5,V
